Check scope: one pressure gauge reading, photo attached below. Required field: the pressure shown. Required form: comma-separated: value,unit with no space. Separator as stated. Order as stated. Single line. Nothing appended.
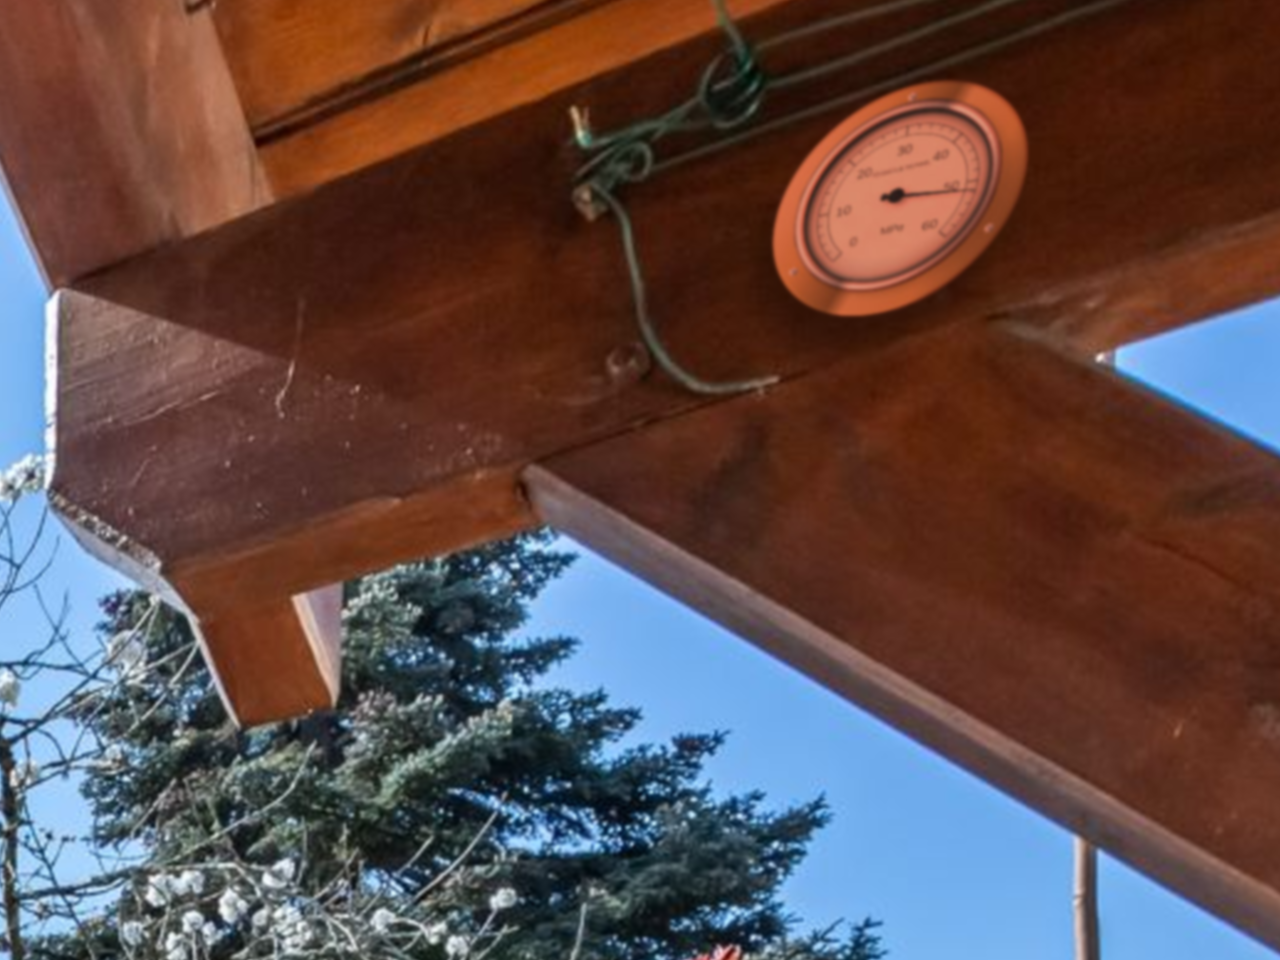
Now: 52,MPa
